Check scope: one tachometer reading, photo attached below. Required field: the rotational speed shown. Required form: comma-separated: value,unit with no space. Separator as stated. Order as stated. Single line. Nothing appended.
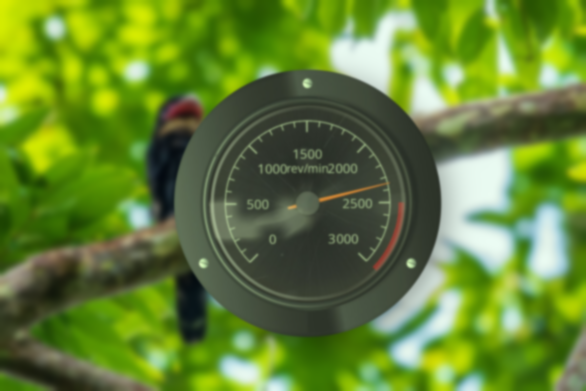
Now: 2350,rpm
